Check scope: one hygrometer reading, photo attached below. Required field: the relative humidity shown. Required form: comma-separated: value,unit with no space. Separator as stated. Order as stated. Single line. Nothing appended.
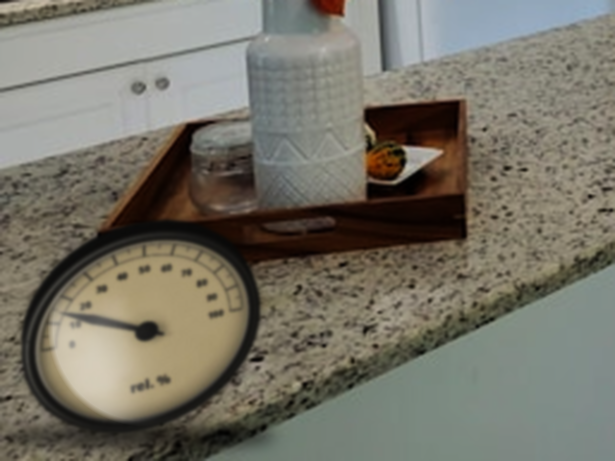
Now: 15,%
